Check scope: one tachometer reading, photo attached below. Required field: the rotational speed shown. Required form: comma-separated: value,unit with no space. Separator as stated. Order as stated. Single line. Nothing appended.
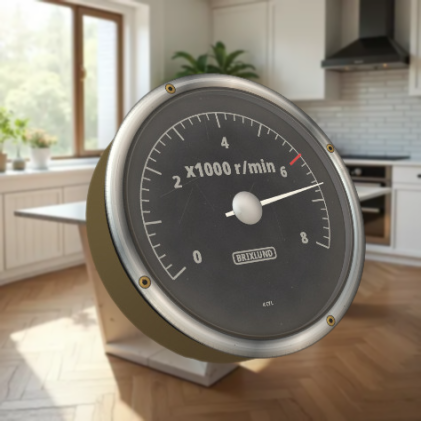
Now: 6700,rpm
